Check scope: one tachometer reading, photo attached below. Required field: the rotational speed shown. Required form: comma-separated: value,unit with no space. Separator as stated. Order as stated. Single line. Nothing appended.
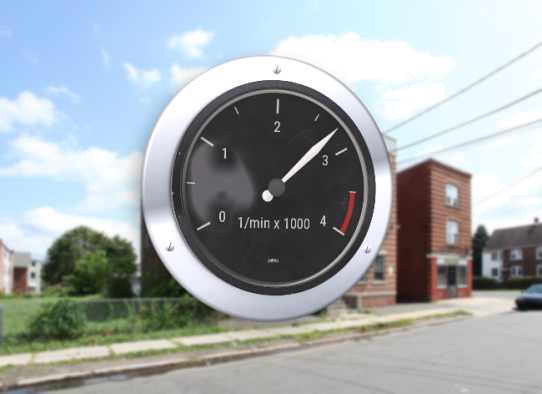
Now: 2750,rpm
